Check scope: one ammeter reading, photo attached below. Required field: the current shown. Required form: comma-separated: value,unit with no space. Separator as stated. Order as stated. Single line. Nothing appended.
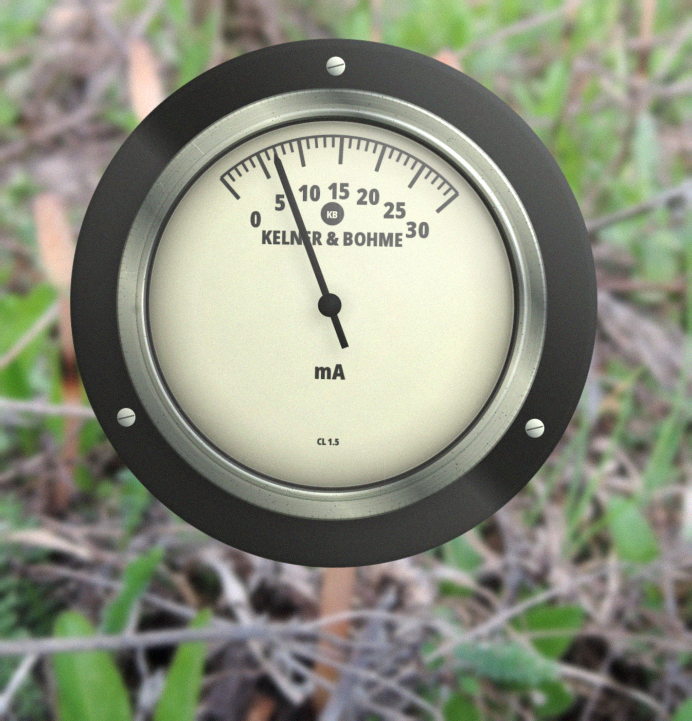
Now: 7,mA
